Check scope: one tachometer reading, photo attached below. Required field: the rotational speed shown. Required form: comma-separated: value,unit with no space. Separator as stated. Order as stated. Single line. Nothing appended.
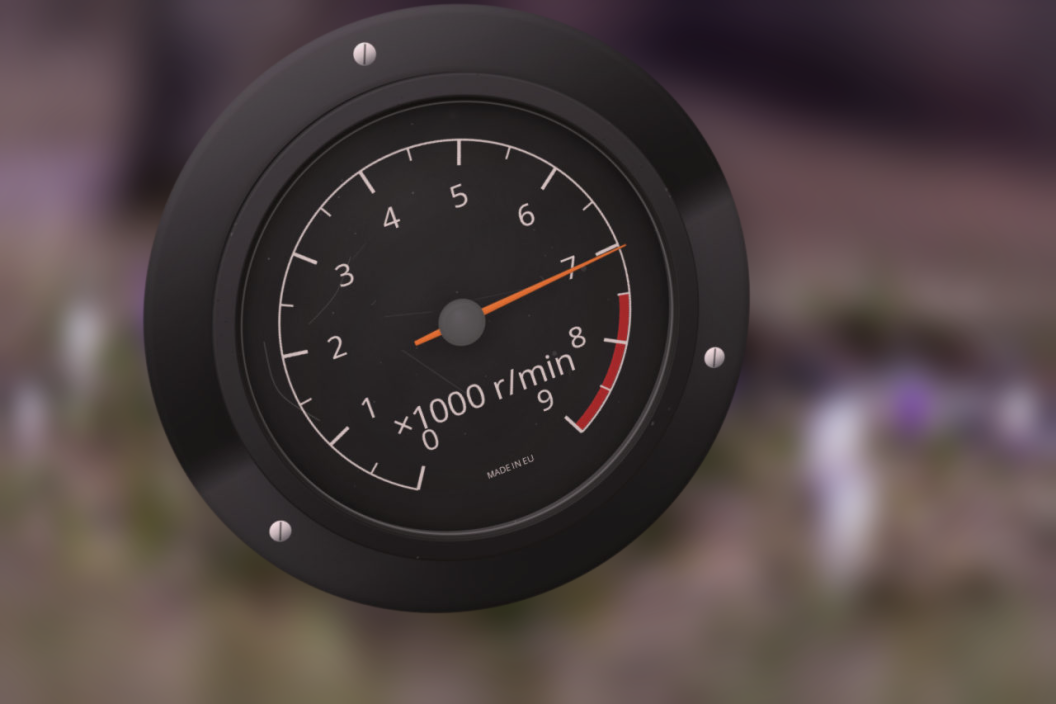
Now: 7000,rpm
